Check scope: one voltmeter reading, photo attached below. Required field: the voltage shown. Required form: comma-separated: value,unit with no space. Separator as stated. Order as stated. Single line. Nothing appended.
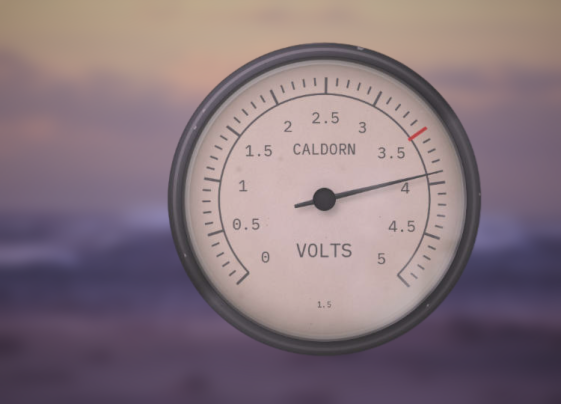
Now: 3.9,V
